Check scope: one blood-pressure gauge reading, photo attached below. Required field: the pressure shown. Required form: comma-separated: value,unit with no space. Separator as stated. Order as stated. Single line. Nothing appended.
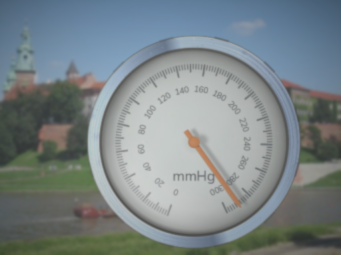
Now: 290,mmHg
